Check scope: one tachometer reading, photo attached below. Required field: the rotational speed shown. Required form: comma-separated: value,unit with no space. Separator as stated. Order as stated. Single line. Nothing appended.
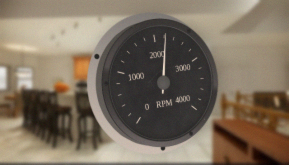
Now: 2200,rpm
